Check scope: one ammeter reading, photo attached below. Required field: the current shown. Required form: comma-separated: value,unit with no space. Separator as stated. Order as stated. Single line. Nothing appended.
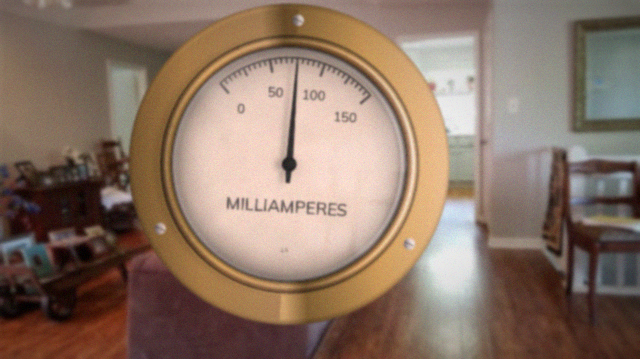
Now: 75,mA
